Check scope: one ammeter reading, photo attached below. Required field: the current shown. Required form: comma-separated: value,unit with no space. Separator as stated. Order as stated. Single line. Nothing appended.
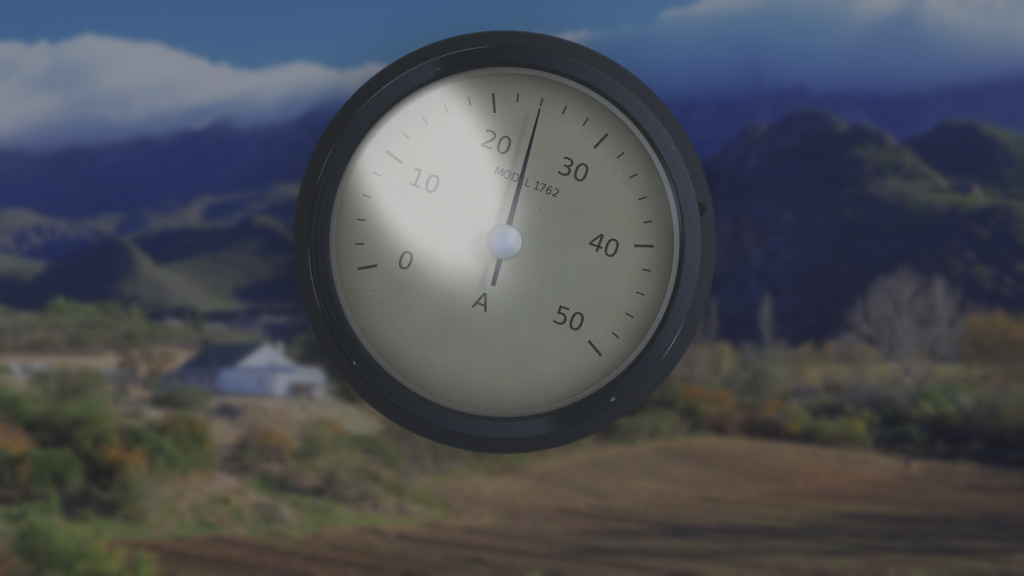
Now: 24,A
